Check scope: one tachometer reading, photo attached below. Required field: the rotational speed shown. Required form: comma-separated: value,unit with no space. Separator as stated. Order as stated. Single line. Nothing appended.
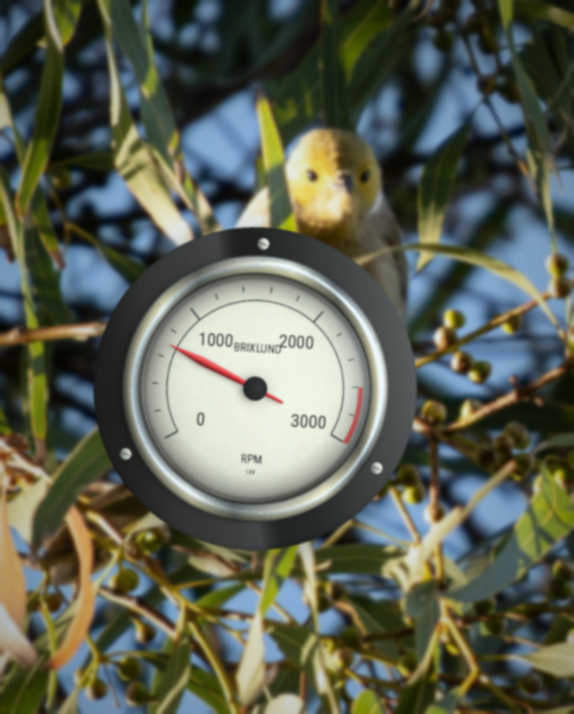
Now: 700,rpm
